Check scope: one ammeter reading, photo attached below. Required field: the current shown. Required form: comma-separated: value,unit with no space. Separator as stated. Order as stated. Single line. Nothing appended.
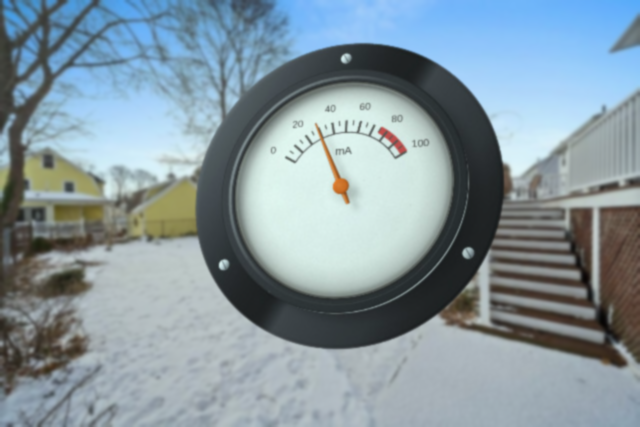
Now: 30,mA
